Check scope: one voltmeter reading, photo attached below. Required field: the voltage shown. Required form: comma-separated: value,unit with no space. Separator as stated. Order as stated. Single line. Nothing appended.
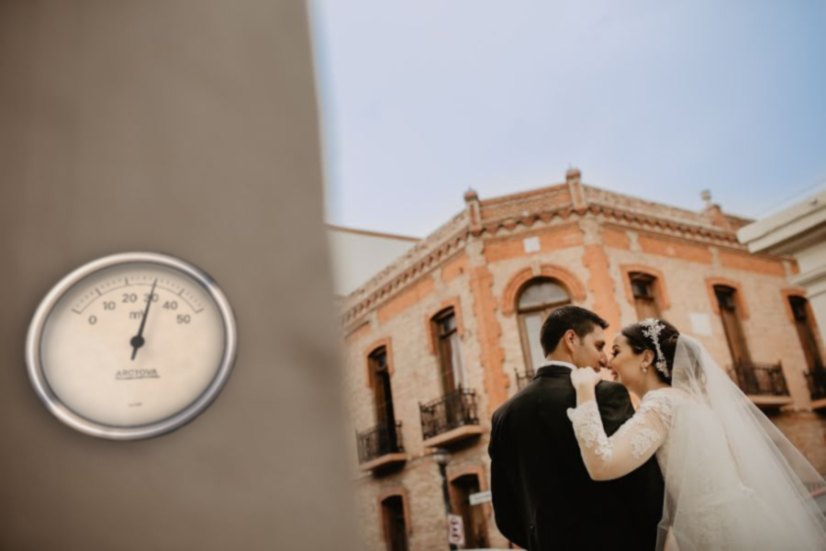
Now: 30,mV
